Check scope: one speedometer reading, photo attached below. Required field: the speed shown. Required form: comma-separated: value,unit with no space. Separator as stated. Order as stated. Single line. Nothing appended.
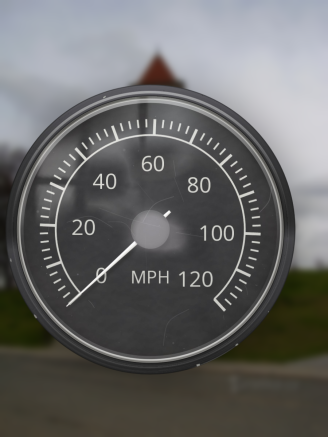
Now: 0,mph
